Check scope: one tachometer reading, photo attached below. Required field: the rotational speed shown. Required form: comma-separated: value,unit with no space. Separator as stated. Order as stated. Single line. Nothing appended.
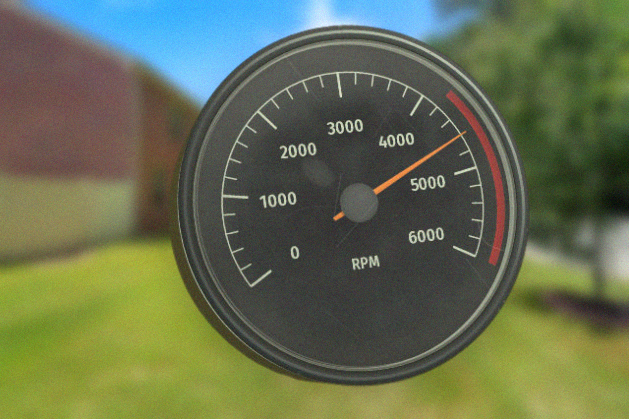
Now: 4600,rpm
